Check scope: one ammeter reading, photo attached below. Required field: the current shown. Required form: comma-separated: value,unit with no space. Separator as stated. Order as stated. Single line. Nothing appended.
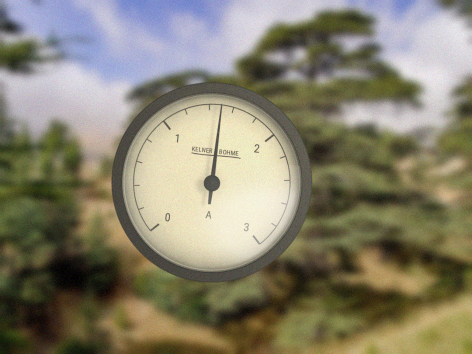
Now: 1.5,A
